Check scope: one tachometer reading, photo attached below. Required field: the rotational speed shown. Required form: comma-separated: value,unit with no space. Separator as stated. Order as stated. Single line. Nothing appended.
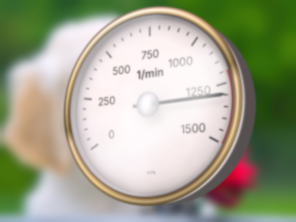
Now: 1300,rpm
